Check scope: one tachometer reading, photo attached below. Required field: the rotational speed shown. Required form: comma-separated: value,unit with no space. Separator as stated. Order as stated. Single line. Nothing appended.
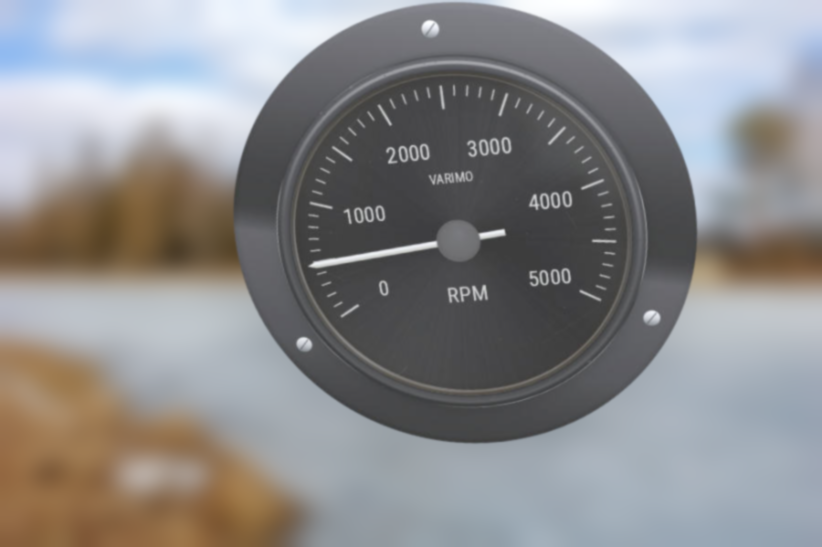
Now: 500,rpm
